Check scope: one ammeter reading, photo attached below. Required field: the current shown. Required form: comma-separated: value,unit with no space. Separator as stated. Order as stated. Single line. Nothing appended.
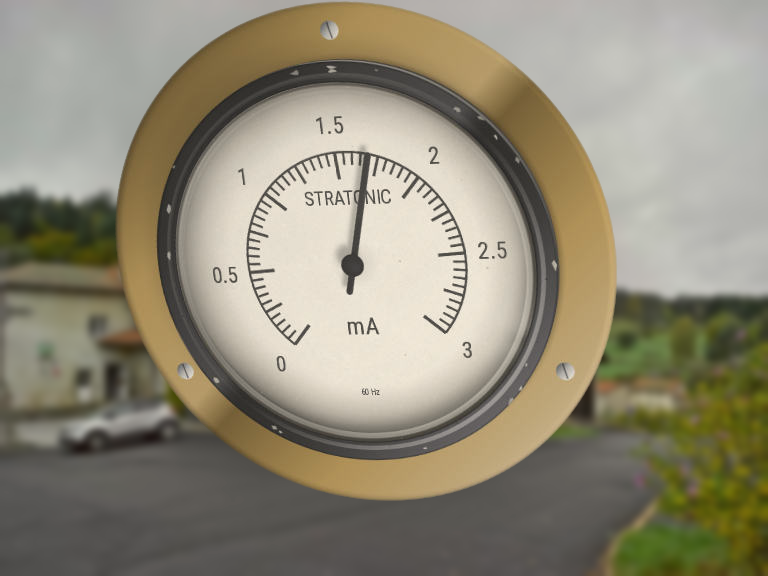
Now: 1.7,mA
